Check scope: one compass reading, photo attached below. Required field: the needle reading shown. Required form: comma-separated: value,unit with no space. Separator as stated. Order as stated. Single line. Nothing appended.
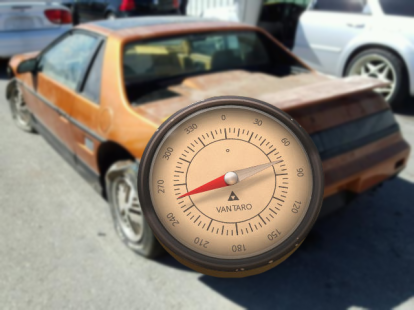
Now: 255,°
